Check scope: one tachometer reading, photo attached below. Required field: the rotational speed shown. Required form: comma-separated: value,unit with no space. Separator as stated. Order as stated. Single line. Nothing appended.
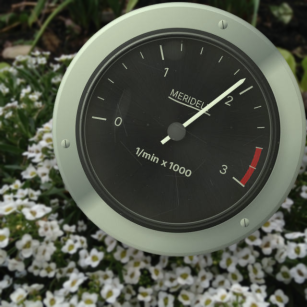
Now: 1900,rpm
